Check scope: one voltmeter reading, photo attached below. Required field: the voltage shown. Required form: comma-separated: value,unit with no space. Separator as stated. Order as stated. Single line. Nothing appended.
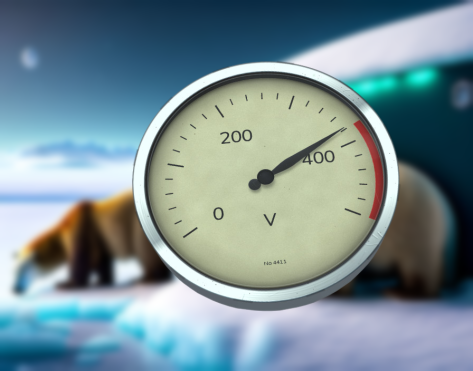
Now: 380,V
